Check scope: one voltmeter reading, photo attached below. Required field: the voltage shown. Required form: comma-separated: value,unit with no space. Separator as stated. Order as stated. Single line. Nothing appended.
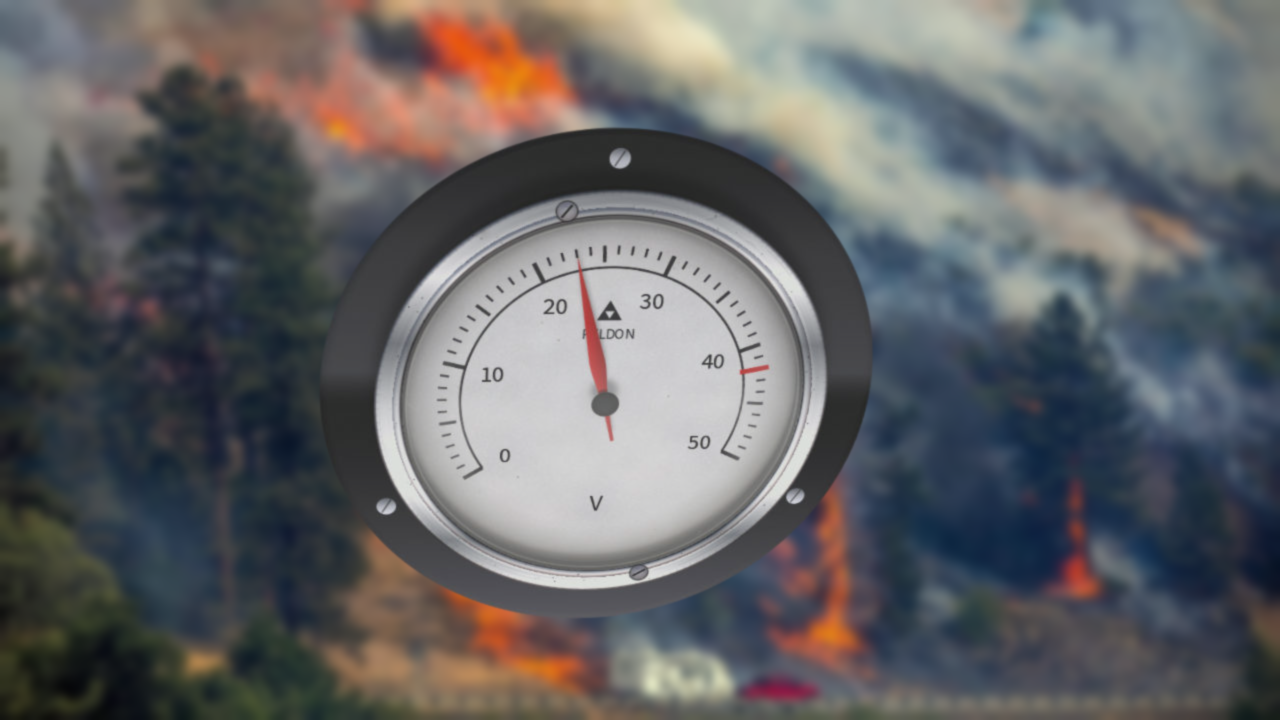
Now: 23,V
